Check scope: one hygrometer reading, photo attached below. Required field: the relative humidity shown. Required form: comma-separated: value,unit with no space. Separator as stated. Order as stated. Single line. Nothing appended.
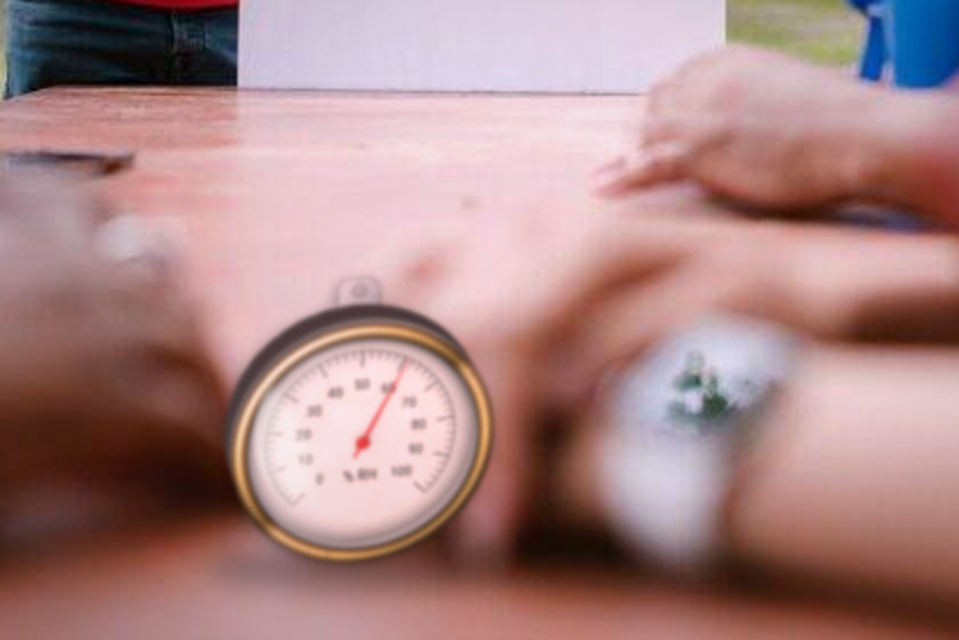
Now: 60,%
